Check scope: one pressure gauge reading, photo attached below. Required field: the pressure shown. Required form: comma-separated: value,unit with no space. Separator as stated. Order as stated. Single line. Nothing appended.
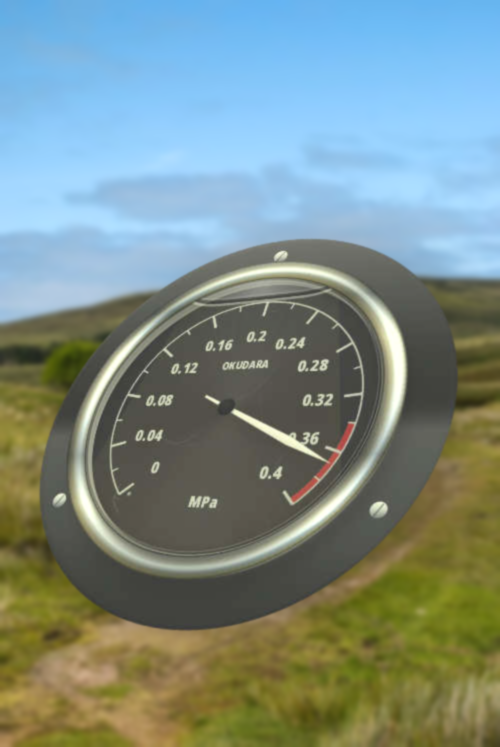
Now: 0.37,MPa
